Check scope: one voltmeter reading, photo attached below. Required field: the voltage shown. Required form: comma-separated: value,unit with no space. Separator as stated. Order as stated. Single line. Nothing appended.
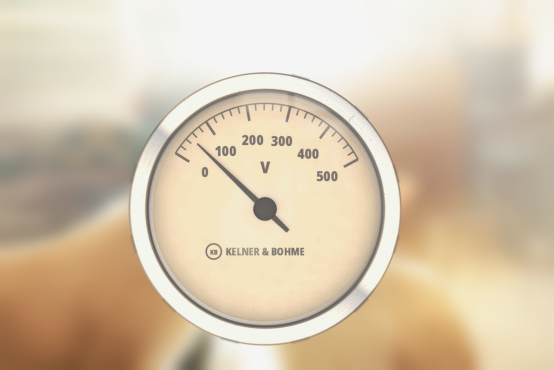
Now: 50,V
